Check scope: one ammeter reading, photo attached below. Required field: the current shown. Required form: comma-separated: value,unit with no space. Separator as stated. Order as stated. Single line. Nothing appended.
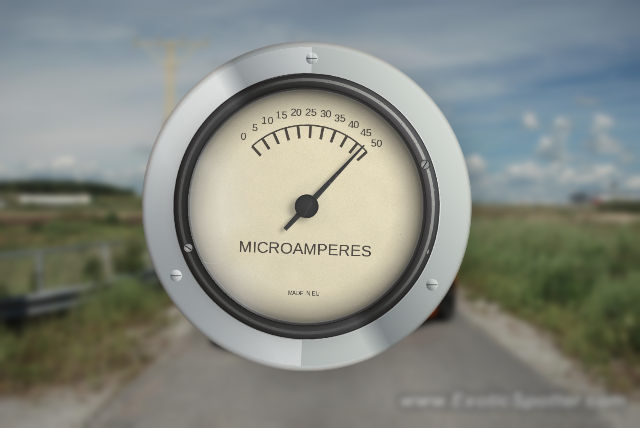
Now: 47.5,µA
